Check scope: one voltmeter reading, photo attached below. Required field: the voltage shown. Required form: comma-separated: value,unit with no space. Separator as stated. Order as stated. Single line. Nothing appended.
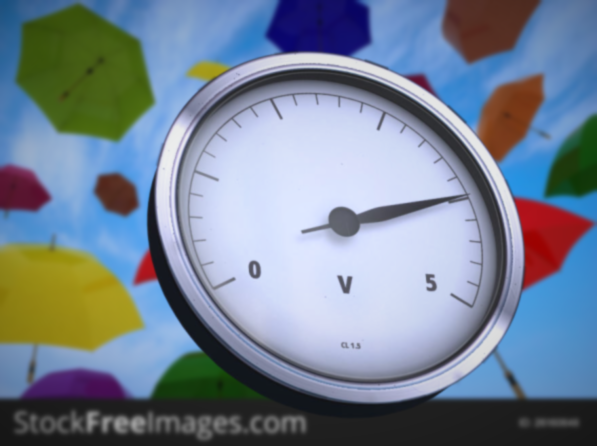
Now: 4,V
